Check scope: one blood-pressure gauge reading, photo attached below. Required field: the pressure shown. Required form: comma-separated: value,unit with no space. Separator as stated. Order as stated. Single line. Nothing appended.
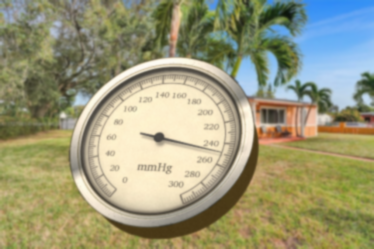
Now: 250,mmHg
